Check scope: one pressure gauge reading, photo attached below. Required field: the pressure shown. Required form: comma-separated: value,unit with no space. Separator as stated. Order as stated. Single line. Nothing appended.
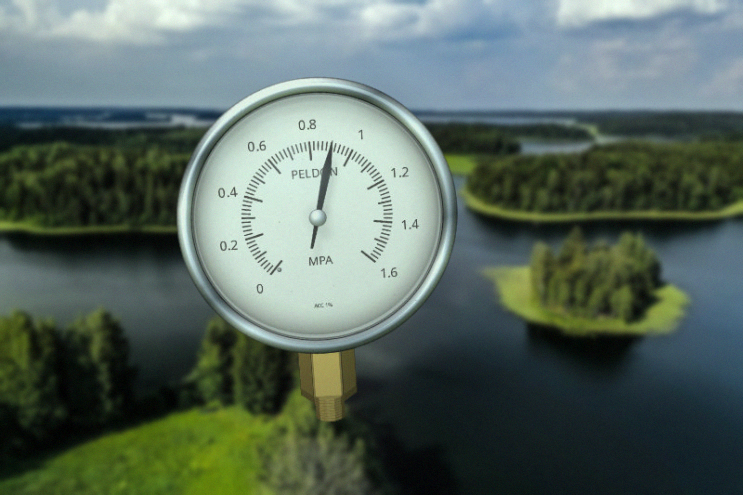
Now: 0.9,MPa
